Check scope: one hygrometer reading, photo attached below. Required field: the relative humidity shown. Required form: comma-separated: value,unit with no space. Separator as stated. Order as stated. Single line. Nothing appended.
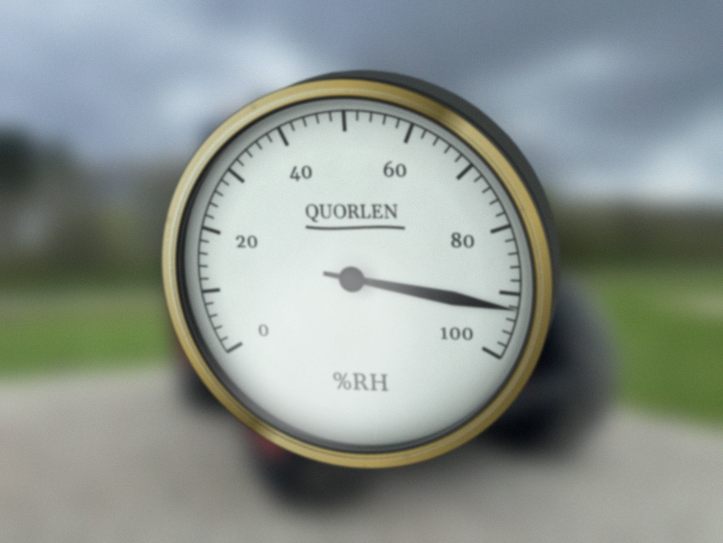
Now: 92,%
